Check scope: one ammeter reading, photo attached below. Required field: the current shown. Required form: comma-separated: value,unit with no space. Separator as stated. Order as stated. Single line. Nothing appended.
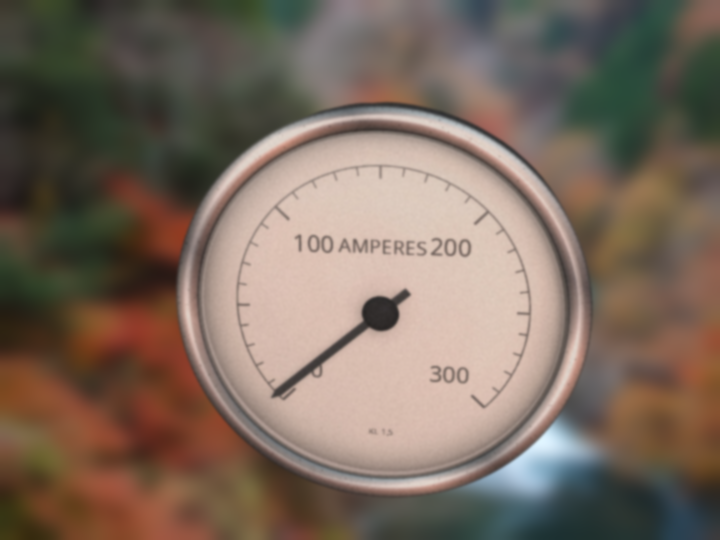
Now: 5,A
